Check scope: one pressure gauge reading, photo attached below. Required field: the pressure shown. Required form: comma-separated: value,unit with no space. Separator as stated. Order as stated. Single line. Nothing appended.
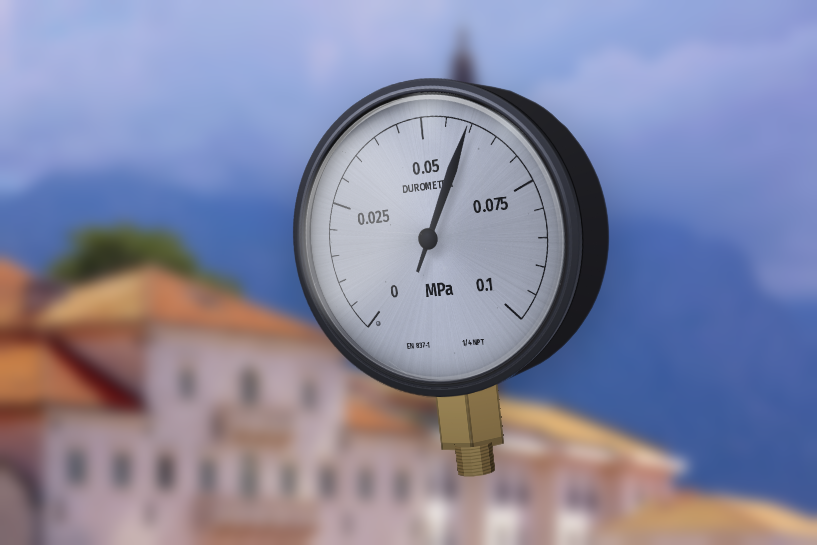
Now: 0.06,MPa
